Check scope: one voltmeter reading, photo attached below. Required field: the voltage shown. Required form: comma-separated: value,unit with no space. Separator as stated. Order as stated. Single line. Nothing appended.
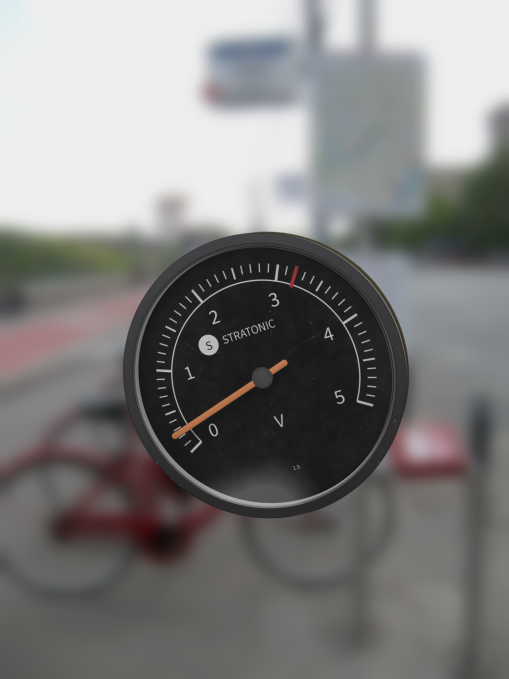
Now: 0.25,V
